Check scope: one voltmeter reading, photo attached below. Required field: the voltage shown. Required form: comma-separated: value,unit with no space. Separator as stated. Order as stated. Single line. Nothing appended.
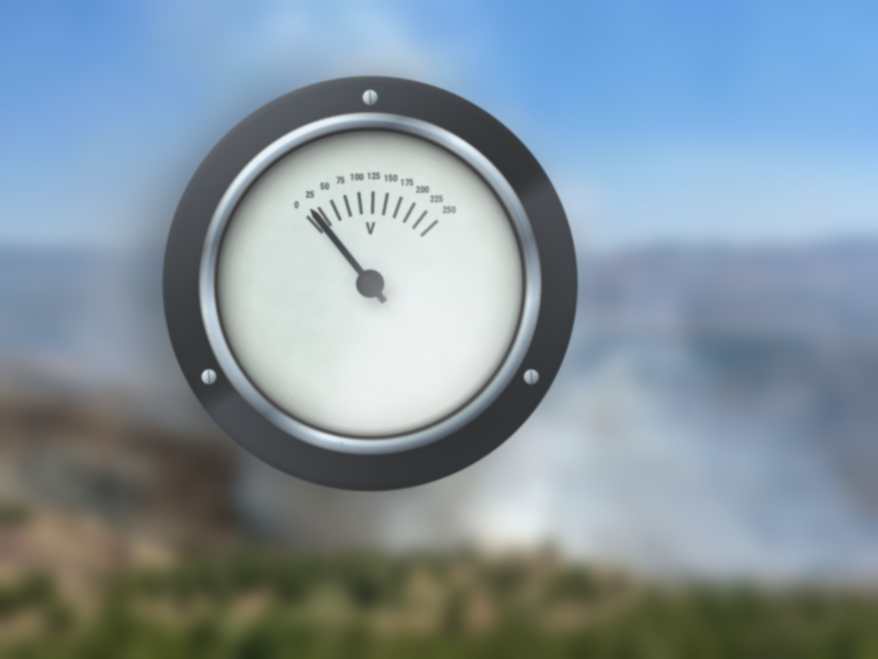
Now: 12.5,V
